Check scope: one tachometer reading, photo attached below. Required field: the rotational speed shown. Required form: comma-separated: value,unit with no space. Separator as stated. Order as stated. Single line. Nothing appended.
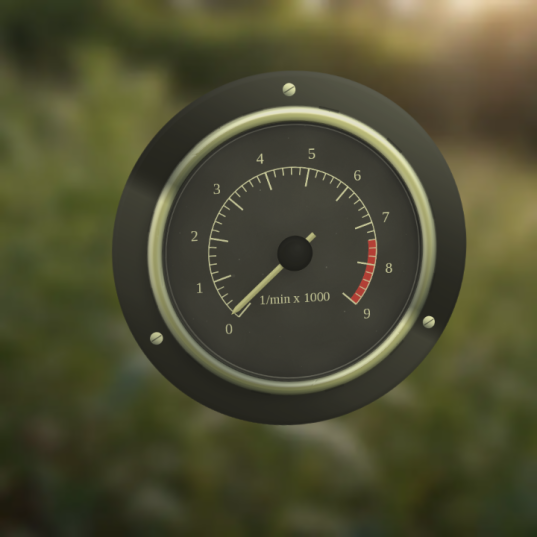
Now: 200,rpm
